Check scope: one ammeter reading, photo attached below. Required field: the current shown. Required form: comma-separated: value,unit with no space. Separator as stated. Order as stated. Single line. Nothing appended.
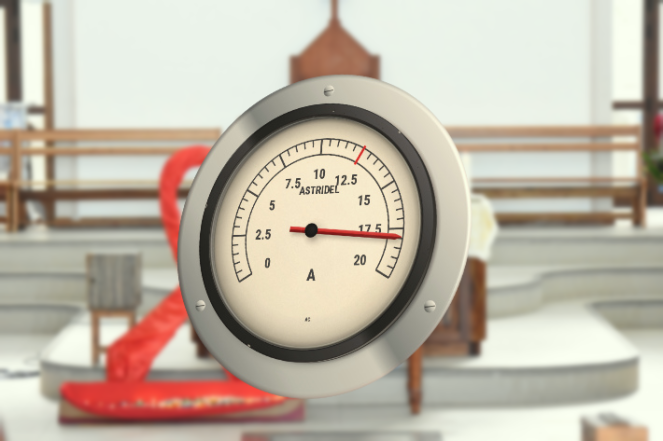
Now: 18,A
